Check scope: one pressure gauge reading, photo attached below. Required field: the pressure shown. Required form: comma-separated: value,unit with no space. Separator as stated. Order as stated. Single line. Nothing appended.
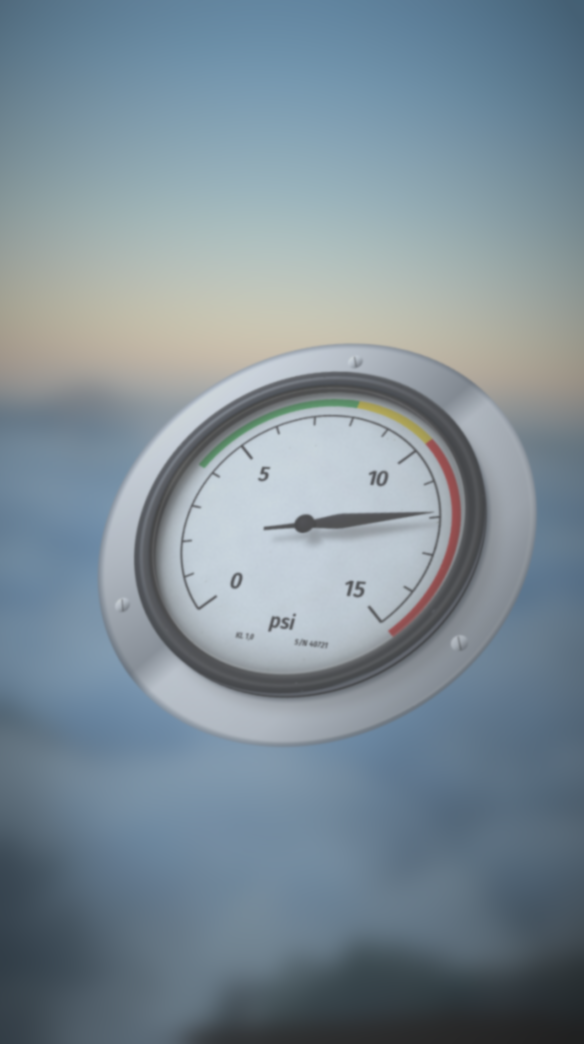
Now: 12,psi
